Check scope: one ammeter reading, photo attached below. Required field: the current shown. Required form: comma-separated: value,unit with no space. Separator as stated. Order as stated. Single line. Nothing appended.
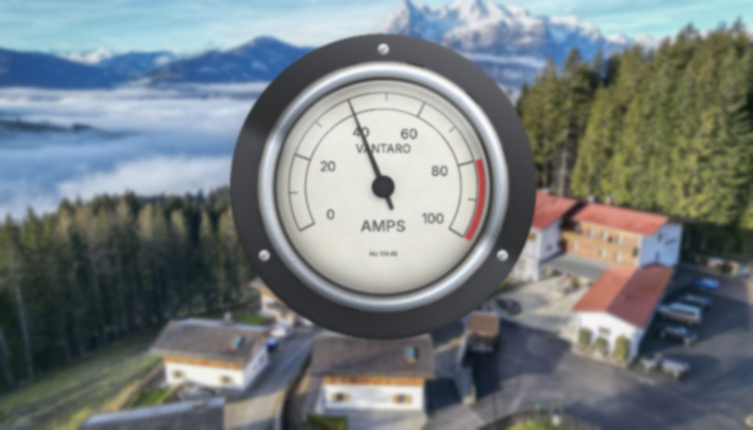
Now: 40,A
